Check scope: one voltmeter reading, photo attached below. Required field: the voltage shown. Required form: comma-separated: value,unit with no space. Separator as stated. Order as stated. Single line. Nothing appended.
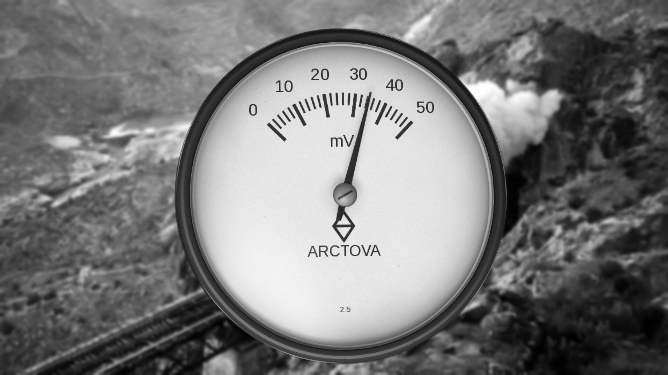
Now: 34,mV
